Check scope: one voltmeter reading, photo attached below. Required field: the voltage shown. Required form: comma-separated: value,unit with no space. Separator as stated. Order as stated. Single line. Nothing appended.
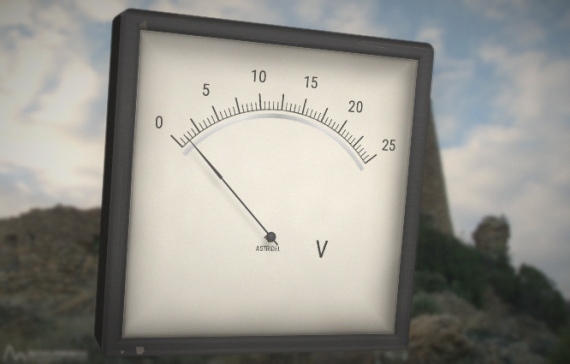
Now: 1,V
